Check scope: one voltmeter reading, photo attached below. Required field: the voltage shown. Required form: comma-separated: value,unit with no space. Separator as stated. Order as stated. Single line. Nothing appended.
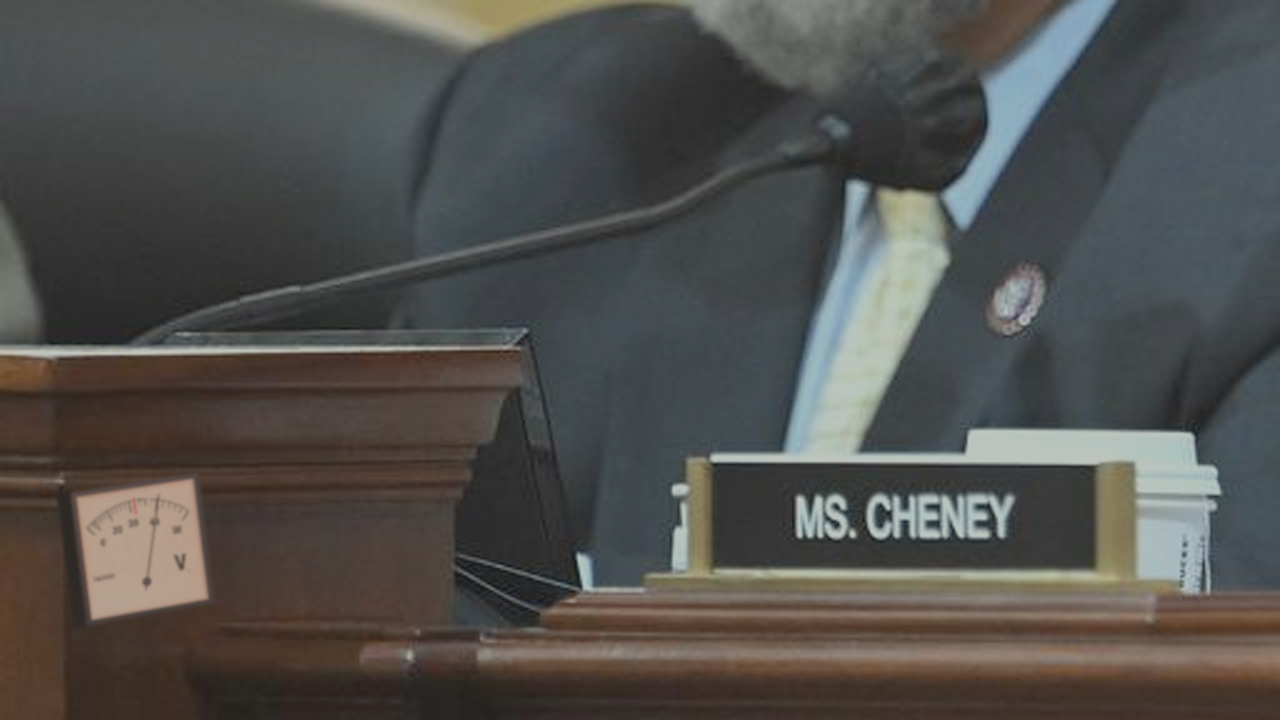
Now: 40,V
